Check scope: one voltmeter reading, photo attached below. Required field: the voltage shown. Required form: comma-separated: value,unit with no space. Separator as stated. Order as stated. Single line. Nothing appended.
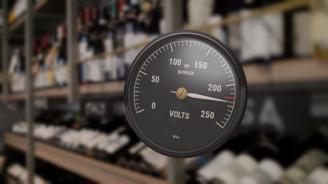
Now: 220,V
